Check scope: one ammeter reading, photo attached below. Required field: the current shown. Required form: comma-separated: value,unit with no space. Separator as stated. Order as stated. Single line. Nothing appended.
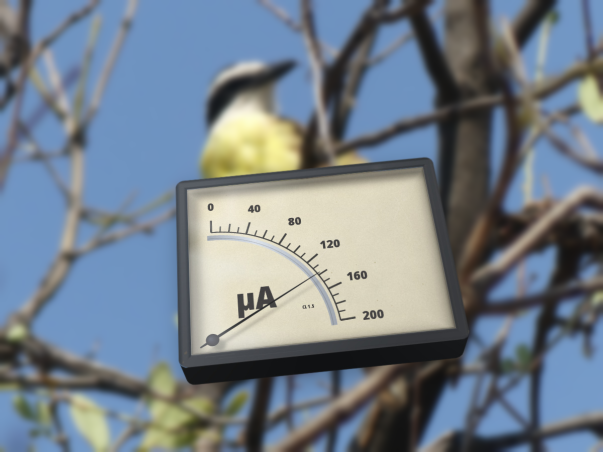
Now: 140,µA
